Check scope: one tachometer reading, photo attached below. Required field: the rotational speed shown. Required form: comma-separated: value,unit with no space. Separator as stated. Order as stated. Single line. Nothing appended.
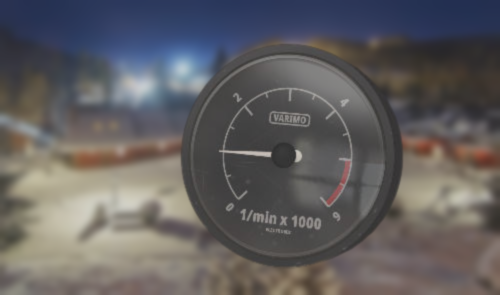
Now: 1000,rpm
